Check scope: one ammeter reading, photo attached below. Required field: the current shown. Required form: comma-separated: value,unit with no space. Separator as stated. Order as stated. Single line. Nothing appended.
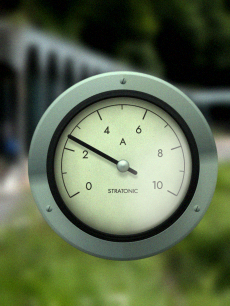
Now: 2.5,A
